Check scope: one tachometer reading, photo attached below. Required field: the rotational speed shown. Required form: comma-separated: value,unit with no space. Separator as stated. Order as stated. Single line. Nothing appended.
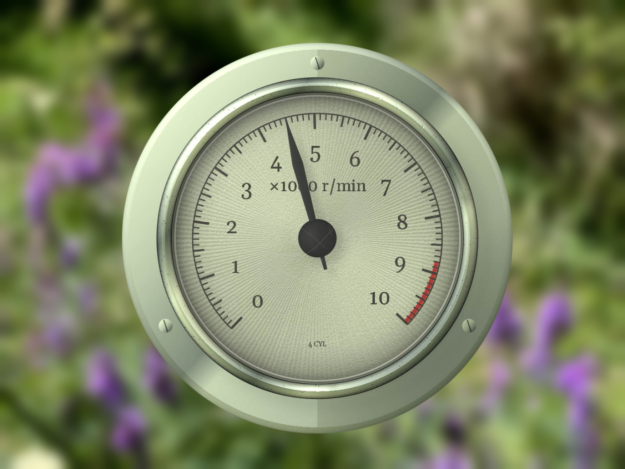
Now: 4500,rpm
